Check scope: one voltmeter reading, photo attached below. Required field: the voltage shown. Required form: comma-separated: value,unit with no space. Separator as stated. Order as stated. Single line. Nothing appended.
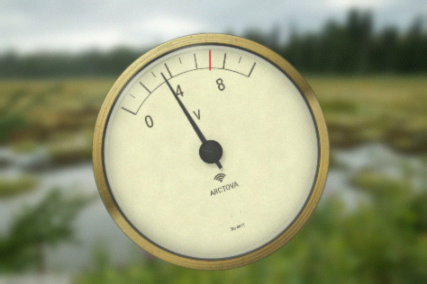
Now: 3.5,V
